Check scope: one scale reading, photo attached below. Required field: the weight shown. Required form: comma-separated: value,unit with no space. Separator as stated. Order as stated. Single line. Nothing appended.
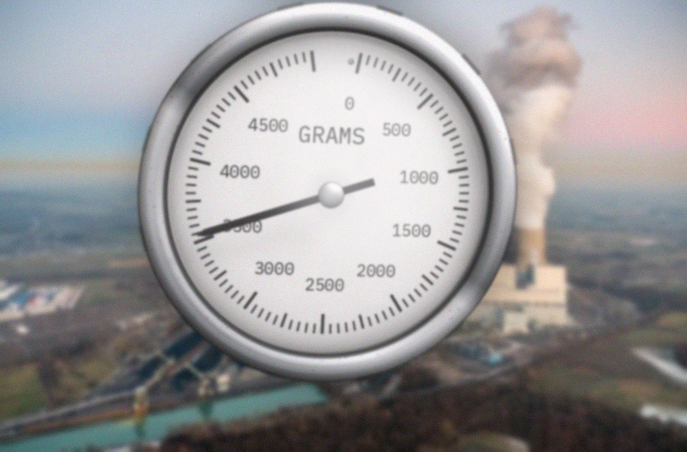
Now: 3550,g
